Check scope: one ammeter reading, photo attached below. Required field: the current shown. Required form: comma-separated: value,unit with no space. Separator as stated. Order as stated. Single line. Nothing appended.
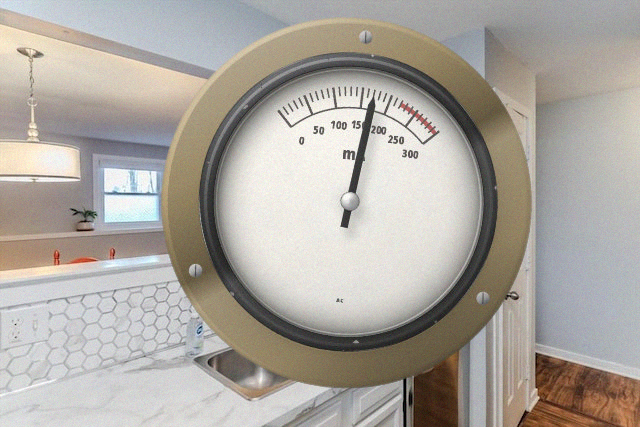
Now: 170,mA
